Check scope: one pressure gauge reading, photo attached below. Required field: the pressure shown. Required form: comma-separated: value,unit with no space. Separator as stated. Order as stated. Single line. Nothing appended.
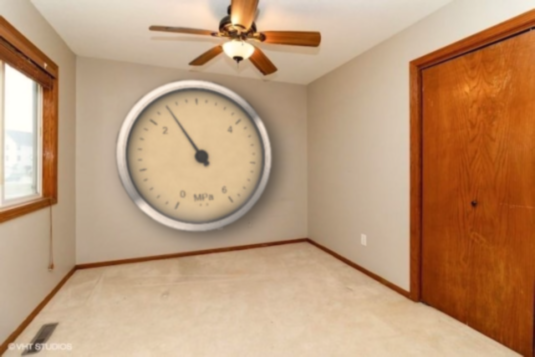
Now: 2.4,MPa
